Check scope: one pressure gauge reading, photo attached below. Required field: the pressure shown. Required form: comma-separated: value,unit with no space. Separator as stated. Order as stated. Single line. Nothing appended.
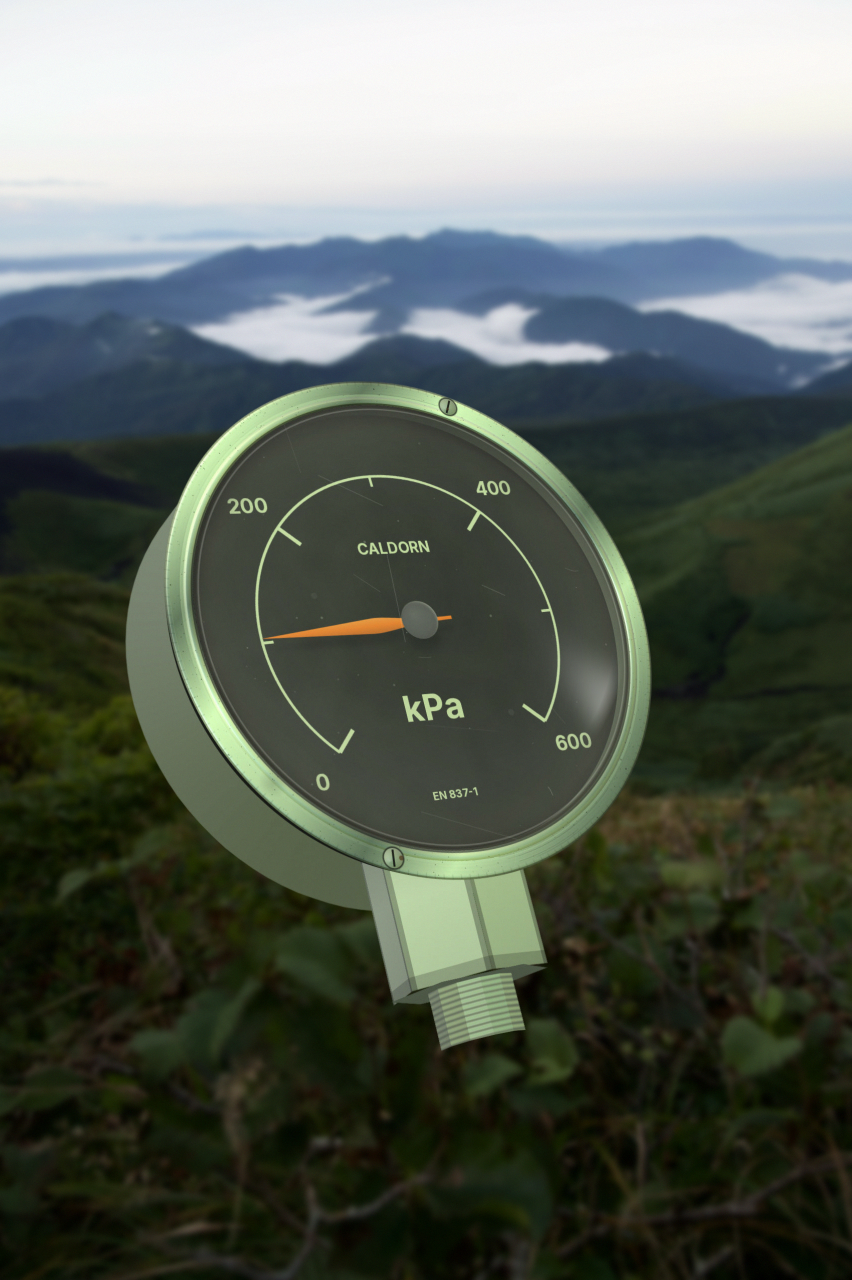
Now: 100,kPa
